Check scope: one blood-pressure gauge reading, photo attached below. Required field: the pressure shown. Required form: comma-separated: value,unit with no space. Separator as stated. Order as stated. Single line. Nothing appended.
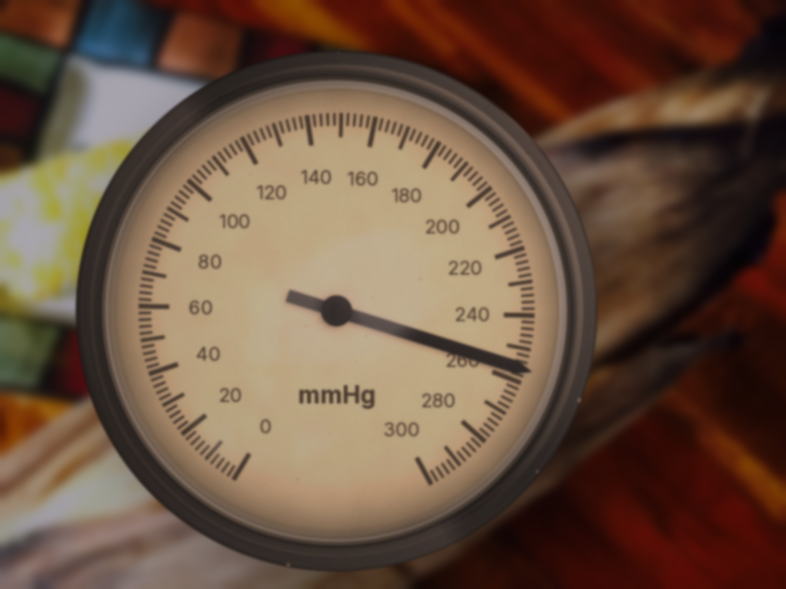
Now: 256,mmHg
